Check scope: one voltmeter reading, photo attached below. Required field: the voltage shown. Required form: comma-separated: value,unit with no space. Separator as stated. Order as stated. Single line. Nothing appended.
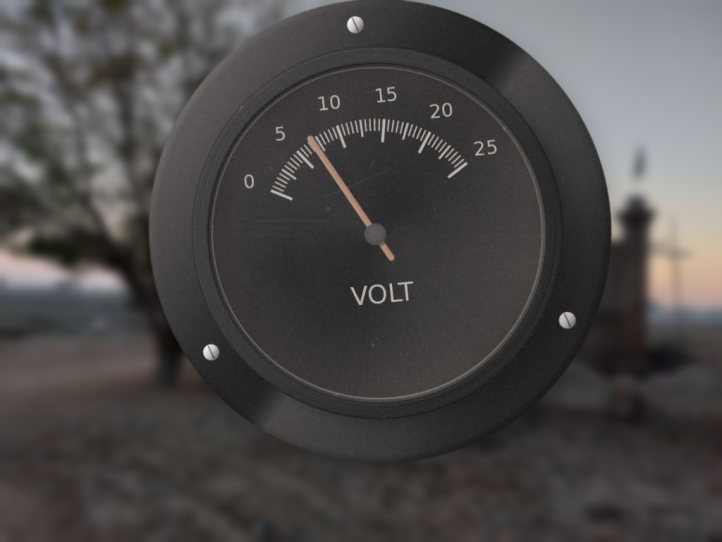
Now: 7,V
